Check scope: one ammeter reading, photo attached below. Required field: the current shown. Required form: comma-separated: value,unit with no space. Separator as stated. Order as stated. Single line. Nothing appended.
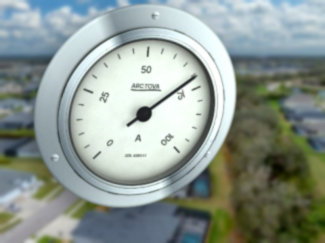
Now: 70,A
